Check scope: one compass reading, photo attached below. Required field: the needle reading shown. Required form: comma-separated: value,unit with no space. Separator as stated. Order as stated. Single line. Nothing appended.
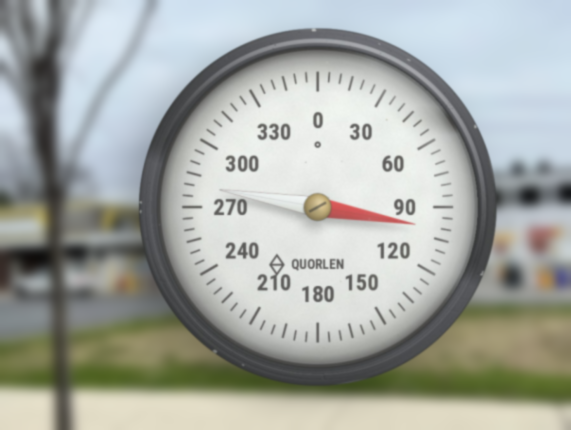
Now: 100,°
